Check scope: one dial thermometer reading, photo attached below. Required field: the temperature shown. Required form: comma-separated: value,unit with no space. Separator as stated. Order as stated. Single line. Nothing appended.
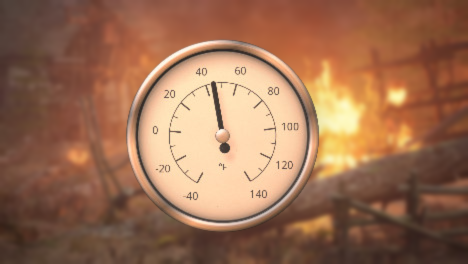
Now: 45,°F
